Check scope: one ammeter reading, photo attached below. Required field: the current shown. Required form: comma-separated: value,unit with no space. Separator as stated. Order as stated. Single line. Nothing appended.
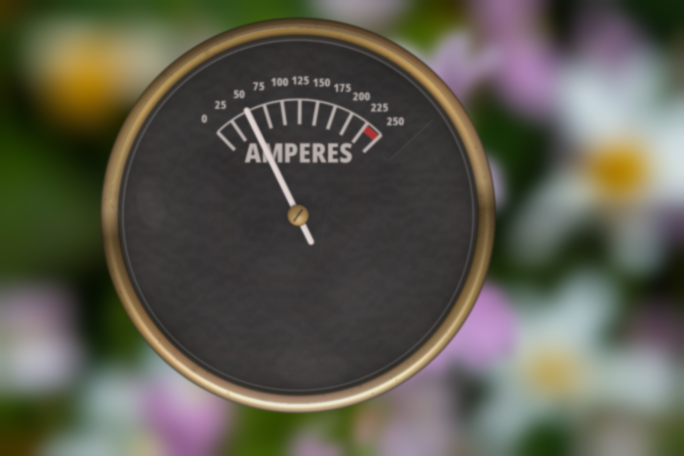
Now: 50,A
